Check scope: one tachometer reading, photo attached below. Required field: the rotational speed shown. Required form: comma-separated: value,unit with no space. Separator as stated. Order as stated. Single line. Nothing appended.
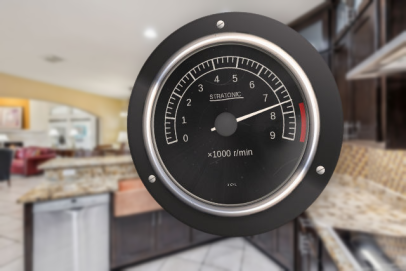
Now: 7600,rpm
